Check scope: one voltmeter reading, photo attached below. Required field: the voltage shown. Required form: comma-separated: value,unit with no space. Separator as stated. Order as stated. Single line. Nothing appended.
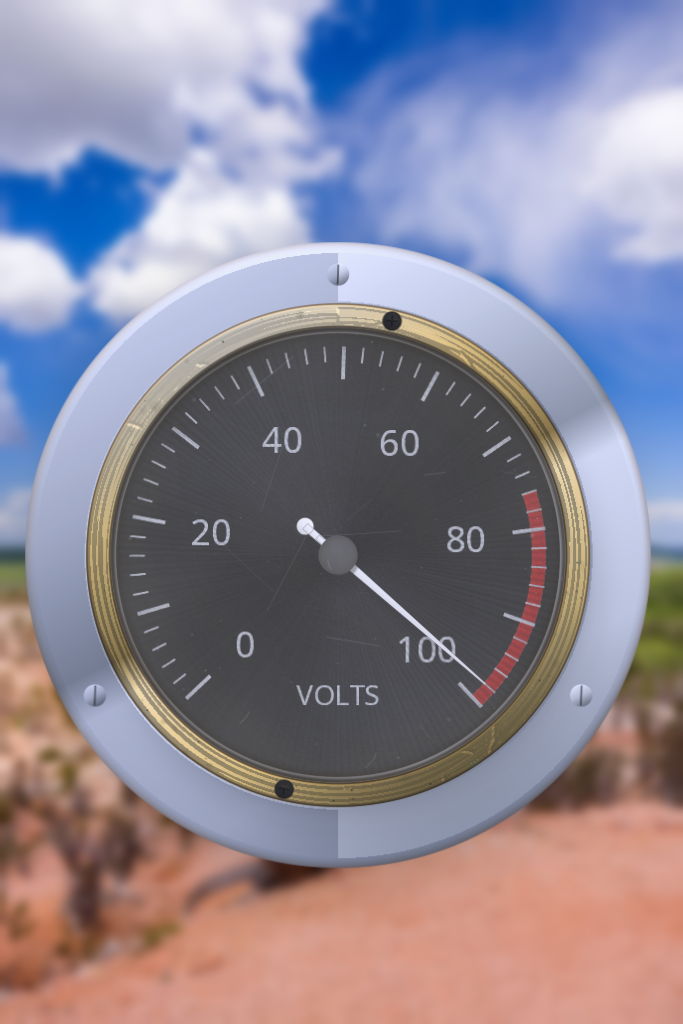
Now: 98,V
